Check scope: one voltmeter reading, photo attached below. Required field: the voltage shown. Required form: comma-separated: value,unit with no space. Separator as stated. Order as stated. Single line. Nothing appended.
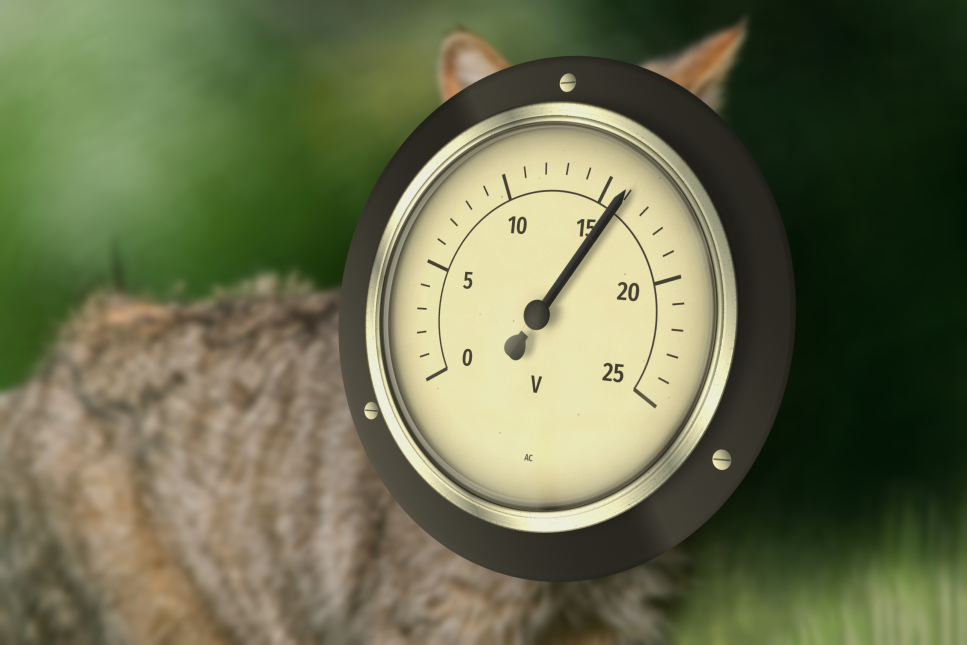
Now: 16,V
